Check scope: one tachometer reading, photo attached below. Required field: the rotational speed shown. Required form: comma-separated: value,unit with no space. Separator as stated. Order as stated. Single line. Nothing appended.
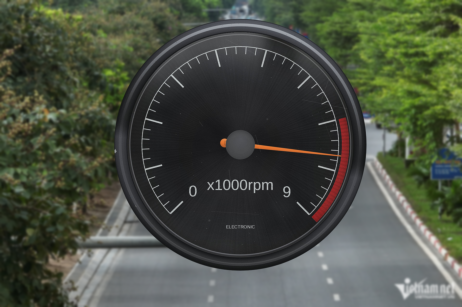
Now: 7700,rpm
